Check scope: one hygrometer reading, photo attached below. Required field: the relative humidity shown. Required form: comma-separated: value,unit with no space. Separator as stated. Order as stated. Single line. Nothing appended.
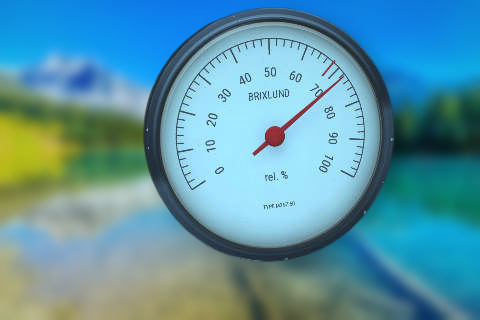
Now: 72,%
